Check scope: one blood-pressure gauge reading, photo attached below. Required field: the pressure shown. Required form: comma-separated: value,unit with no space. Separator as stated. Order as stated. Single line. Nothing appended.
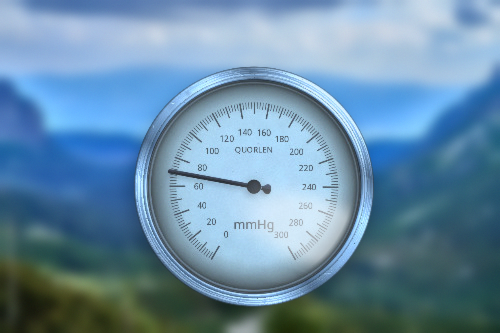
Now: 70,mmHg
